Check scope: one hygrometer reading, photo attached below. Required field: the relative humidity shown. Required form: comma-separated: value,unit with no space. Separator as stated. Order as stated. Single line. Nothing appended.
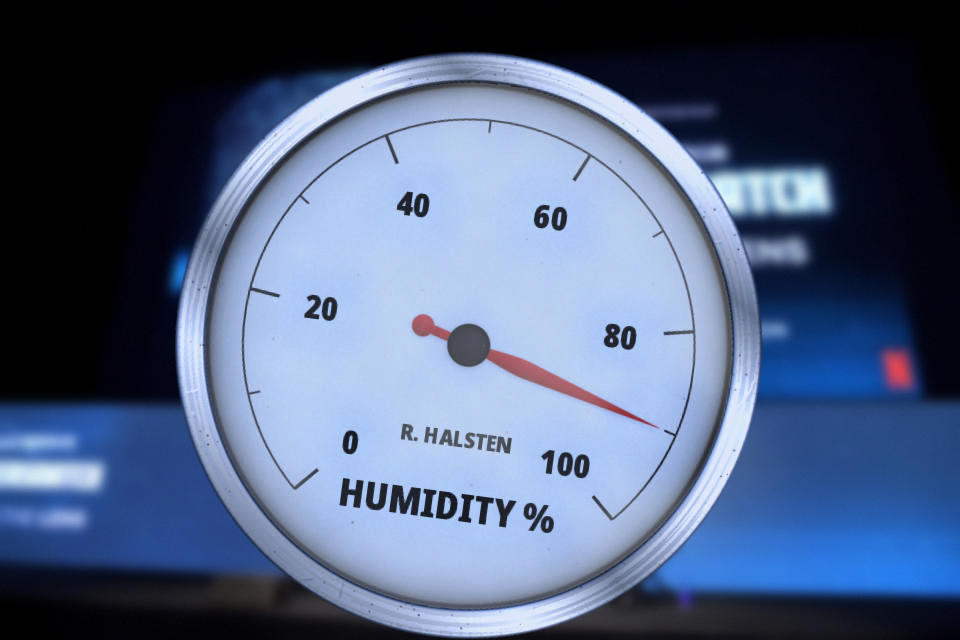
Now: 90,%
